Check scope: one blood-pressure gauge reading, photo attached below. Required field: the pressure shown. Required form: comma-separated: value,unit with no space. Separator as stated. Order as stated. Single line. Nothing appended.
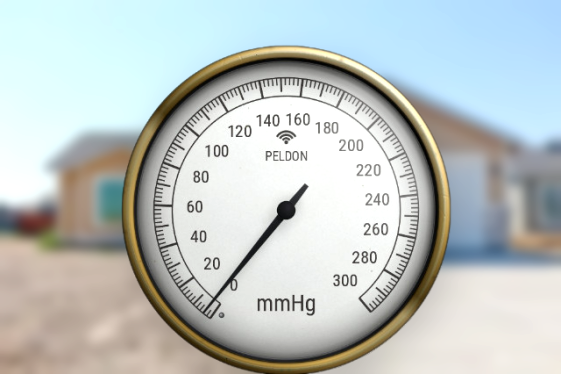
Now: 4,mmHg
